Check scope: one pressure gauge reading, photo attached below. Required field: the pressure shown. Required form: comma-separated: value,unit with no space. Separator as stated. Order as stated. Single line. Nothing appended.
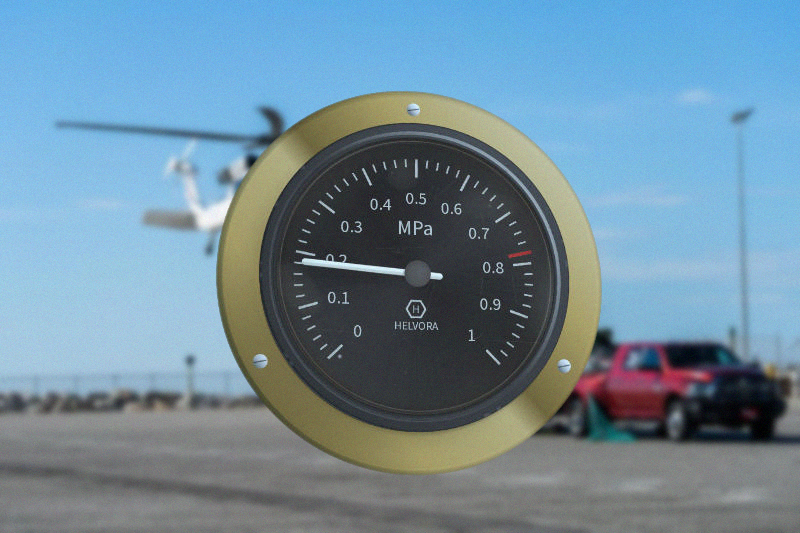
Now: 0.18,MPa
